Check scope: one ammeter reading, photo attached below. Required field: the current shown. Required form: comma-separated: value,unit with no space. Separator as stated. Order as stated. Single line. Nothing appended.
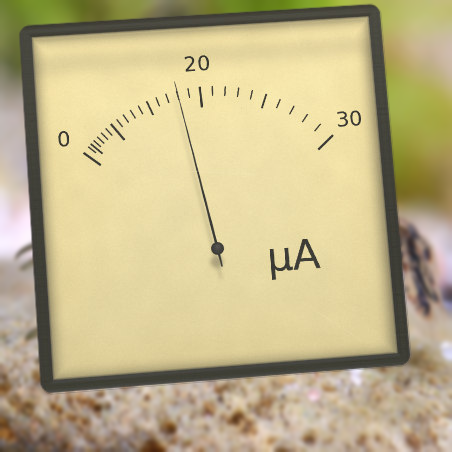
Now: 18,µA
